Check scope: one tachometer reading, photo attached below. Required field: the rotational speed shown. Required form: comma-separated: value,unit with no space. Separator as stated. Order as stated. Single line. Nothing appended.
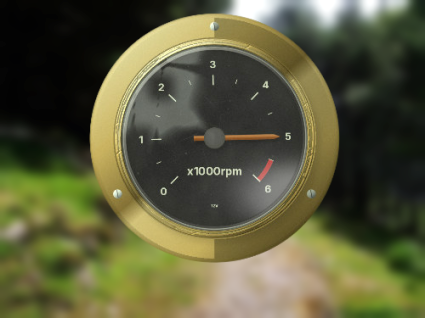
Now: 5000,rpm
